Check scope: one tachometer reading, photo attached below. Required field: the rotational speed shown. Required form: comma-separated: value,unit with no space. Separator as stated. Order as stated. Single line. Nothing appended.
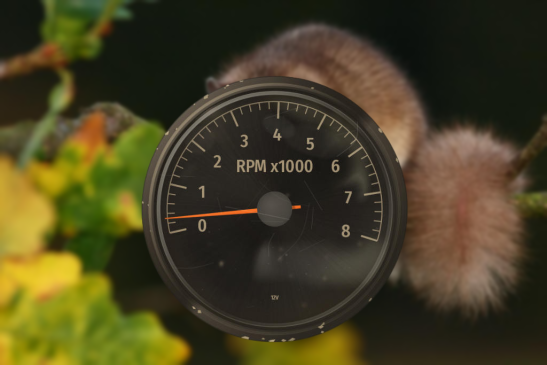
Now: 300,rpm
